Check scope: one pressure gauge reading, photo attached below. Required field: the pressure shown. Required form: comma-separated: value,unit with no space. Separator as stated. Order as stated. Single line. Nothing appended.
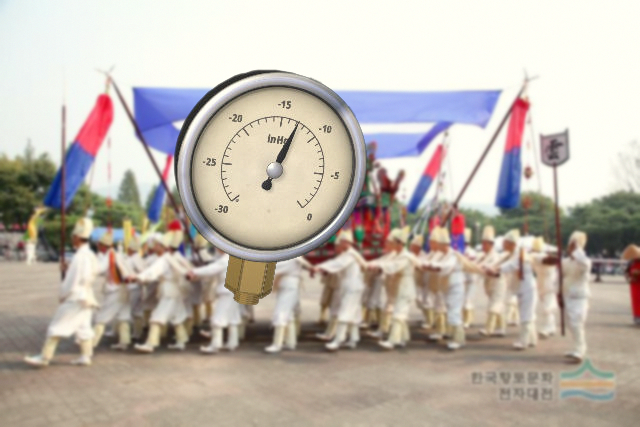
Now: -13,inHg
